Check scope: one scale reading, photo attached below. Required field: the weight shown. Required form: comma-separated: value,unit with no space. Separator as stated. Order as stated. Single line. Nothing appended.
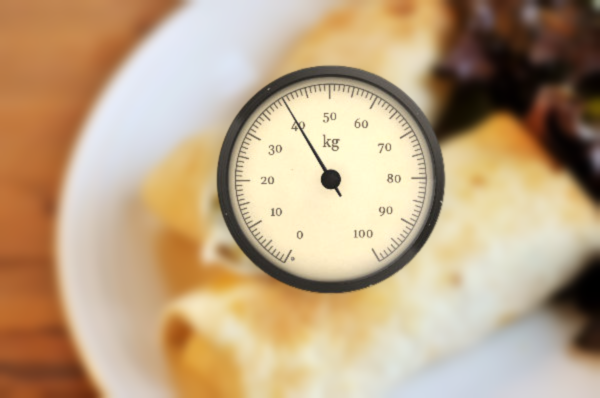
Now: 40,kg
